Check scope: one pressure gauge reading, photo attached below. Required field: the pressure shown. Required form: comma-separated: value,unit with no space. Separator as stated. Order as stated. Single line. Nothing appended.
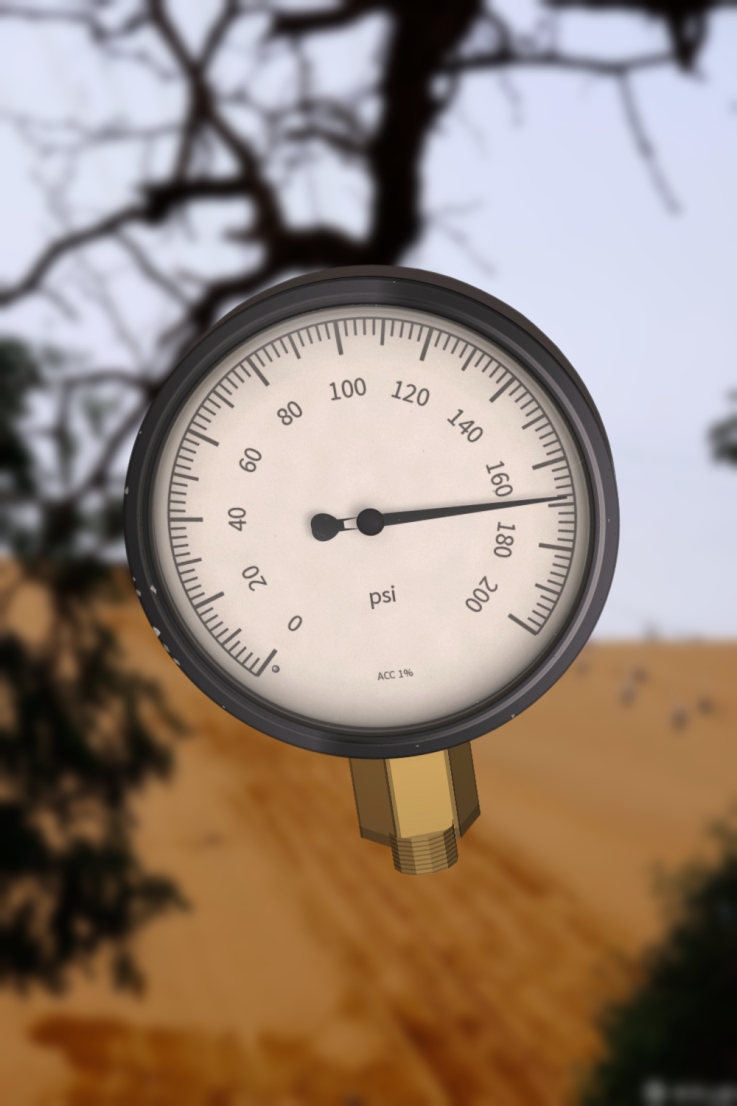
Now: 168,psi
